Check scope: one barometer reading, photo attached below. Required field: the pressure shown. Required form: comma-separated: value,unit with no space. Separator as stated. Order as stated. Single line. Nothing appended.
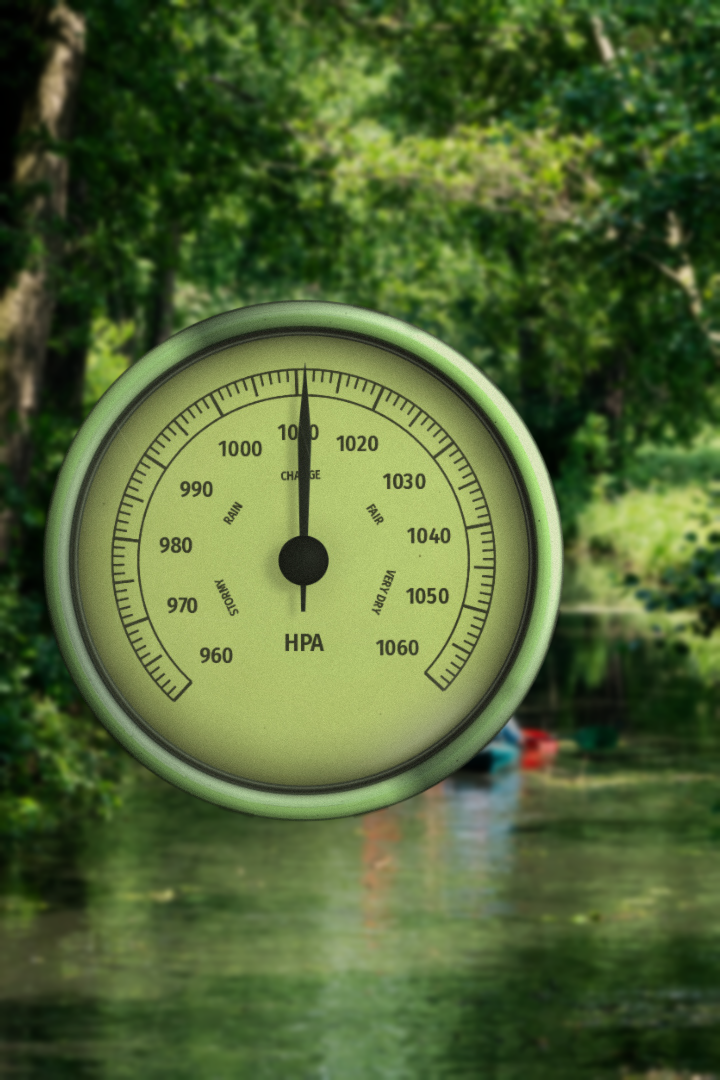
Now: 1011,hPa
